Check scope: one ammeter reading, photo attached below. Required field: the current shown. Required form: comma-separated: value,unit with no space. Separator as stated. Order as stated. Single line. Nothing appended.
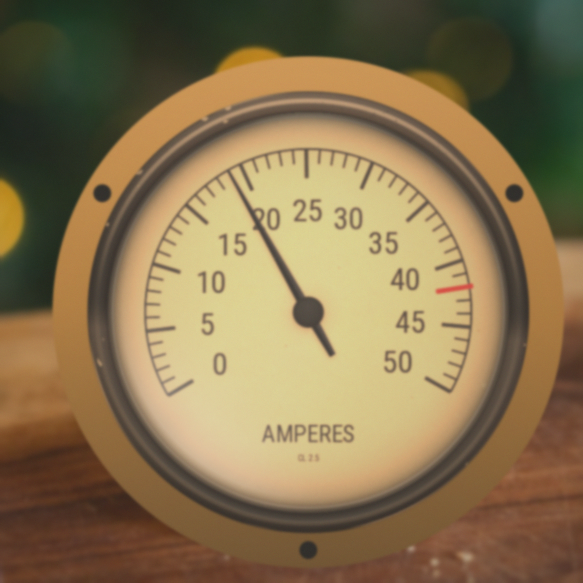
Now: 19,A
